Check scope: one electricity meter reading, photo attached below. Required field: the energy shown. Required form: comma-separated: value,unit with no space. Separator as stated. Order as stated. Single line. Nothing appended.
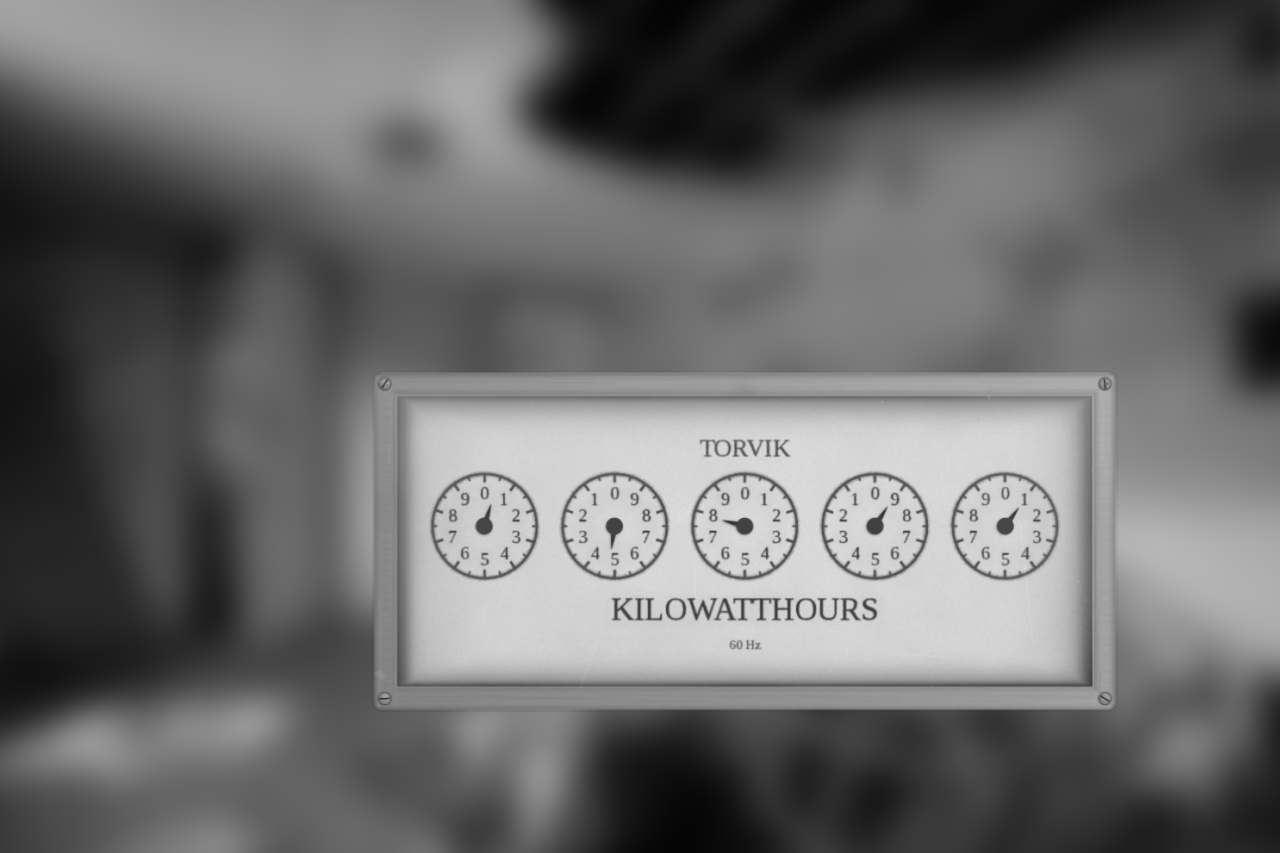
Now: 4791,kWh
